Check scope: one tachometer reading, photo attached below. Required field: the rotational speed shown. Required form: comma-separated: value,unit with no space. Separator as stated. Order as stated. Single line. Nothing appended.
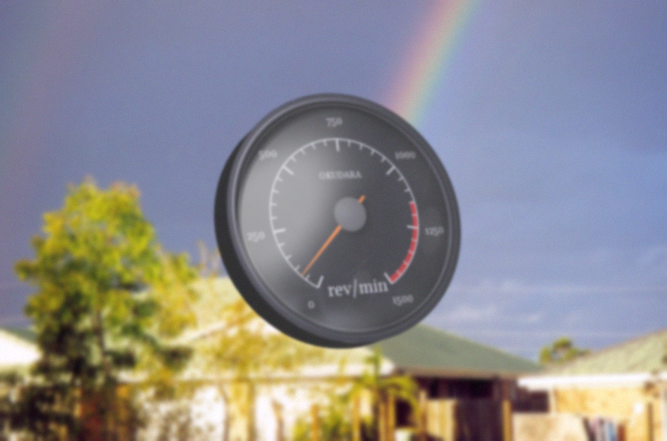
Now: 75,rpm
